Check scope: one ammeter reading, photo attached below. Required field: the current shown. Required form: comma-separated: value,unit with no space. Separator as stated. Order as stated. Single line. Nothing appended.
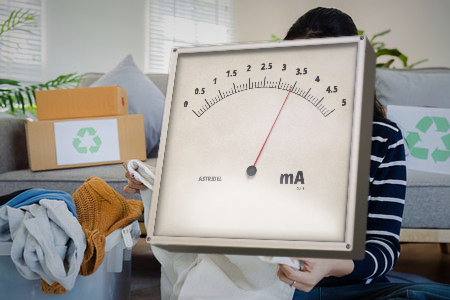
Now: 3.5,mA
